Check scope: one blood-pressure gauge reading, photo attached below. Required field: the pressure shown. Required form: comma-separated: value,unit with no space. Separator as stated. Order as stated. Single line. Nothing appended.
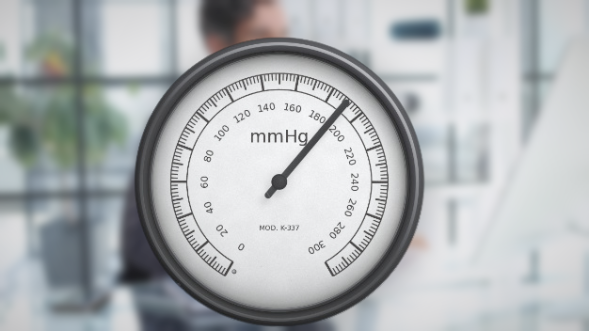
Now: 190,mmHg
